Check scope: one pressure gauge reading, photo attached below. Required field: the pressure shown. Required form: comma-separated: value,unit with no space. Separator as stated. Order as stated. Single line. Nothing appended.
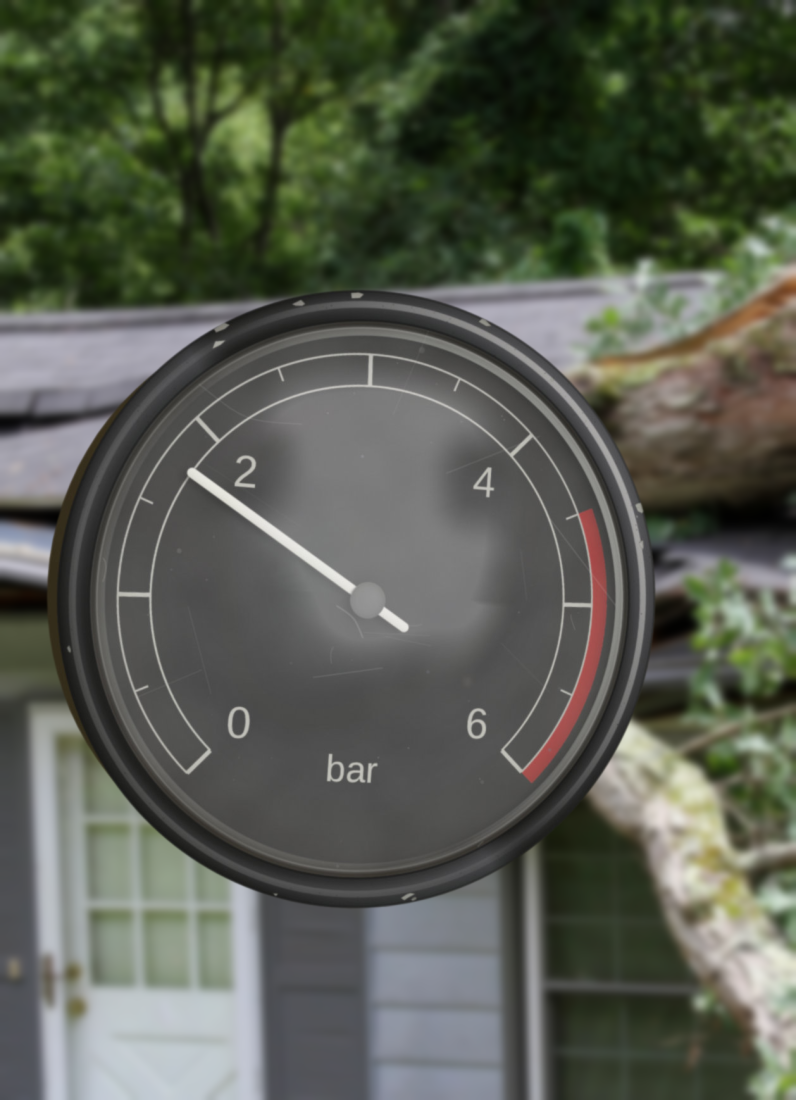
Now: 1.75,bar
